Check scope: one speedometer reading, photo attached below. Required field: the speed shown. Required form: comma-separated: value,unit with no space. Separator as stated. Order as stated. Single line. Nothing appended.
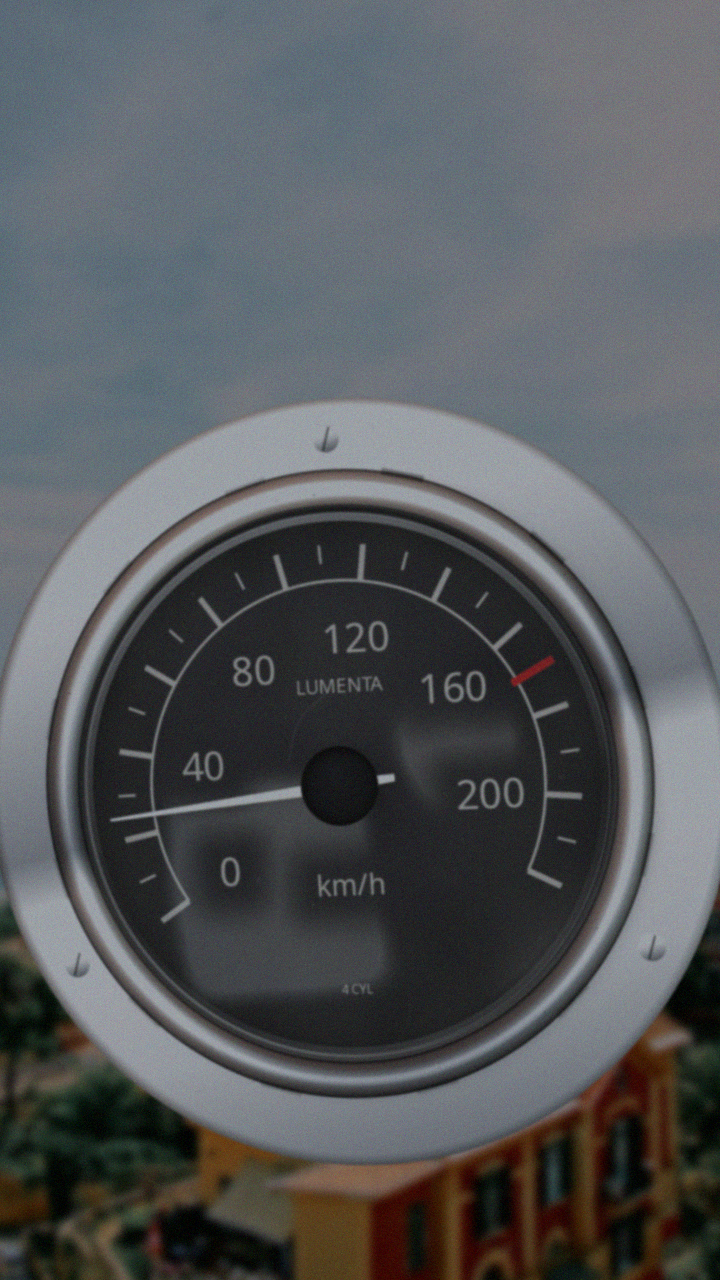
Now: 25,km/h
